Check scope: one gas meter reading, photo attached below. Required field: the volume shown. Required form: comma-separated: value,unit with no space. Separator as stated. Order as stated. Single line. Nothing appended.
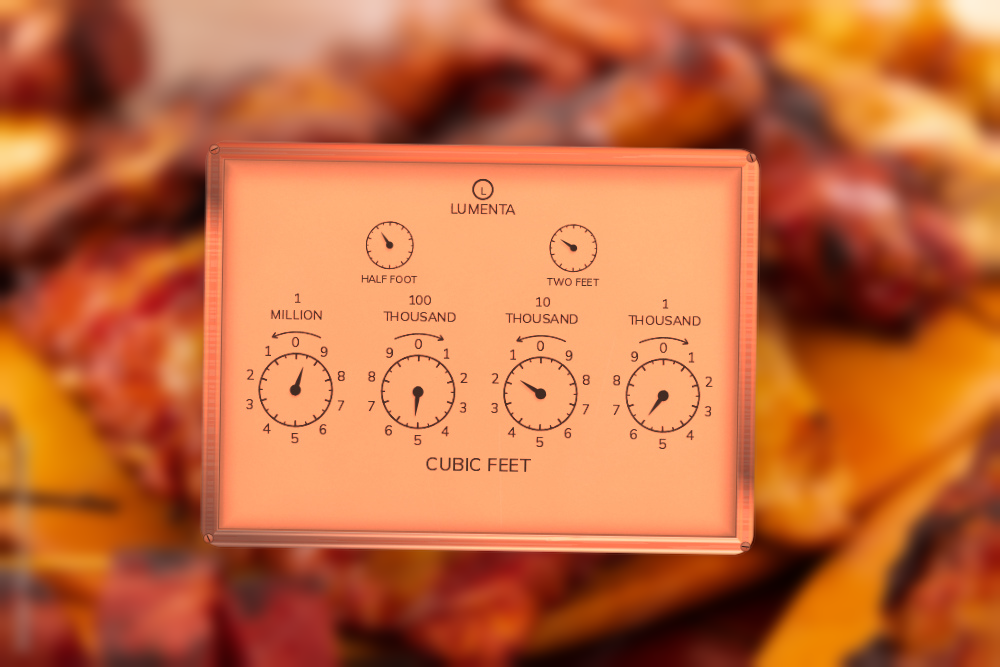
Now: 951600,ft³
